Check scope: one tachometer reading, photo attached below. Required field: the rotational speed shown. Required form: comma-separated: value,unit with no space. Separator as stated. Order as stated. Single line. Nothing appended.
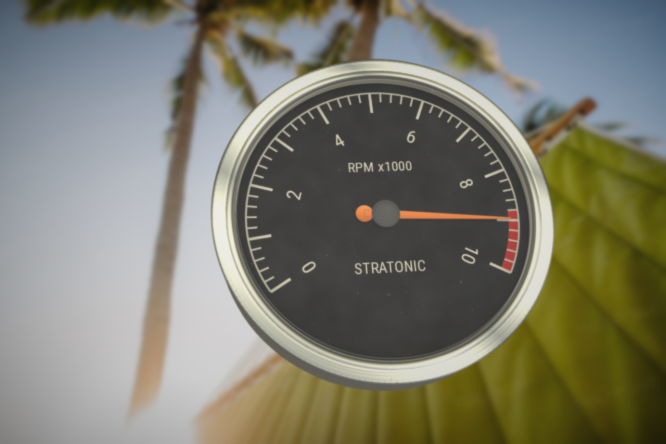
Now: 9000,rpm
